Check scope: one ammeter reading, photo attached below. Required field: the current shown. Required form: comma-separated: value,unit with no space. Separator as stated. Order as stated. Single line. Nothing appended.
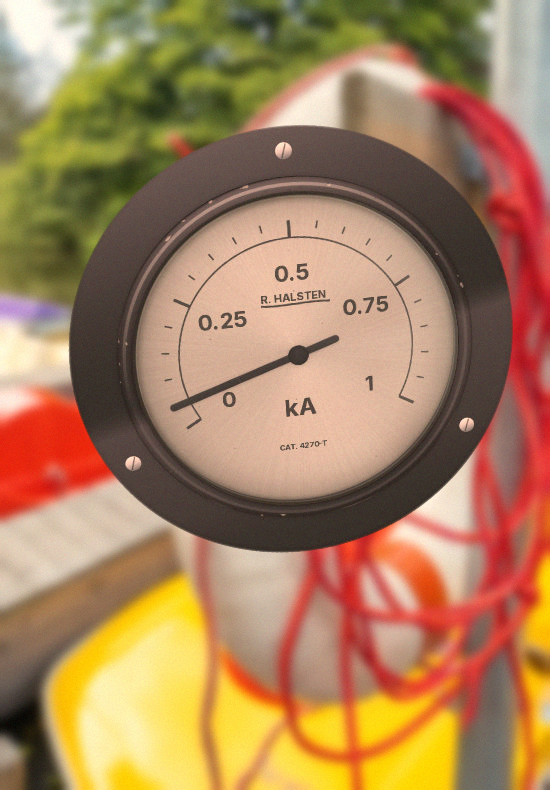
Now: 0.05,kA
